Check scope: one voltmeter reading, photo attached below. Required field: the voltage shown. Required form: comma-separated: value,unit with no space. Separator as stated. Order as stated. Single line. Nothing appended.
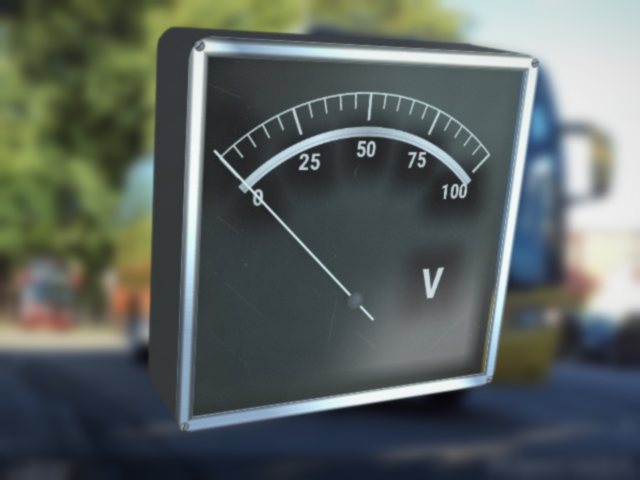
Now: 0,V
